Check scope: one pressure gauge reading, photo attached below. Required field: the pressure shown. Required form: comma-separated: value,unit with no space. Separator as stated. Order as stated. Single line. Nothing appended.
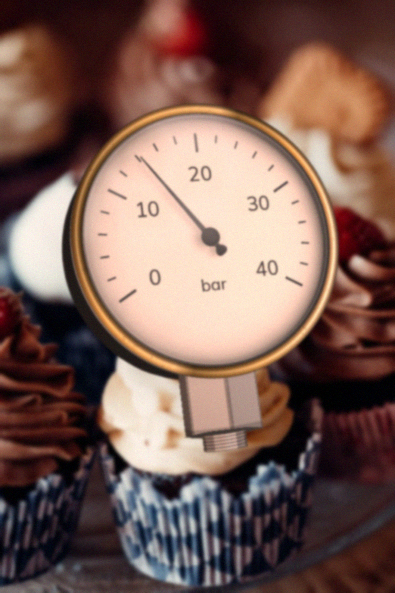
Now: 14,bar
